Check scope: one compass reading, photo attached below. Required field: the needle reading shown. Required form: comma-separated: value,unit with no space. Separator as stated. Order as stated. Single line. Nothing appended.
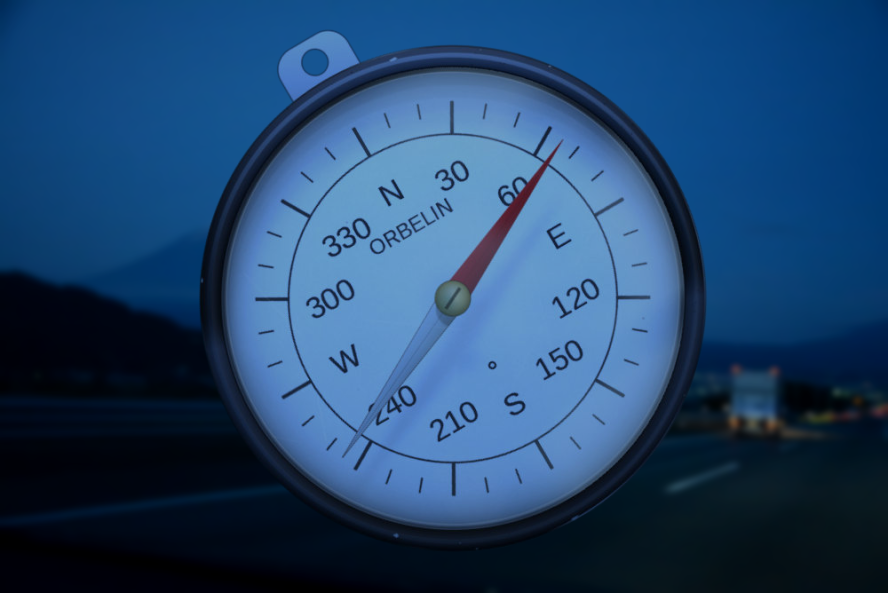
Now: 65,°
